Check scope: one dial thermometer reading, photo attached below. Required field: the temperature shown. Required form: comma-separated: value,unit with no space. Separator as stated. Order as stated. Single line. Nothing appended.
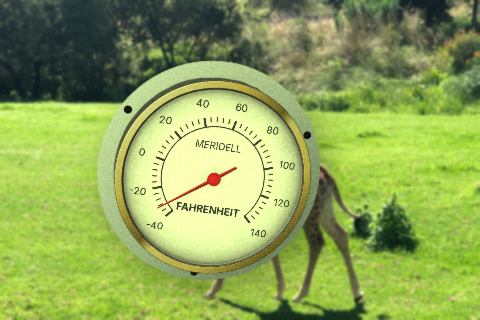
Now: -32,°F
